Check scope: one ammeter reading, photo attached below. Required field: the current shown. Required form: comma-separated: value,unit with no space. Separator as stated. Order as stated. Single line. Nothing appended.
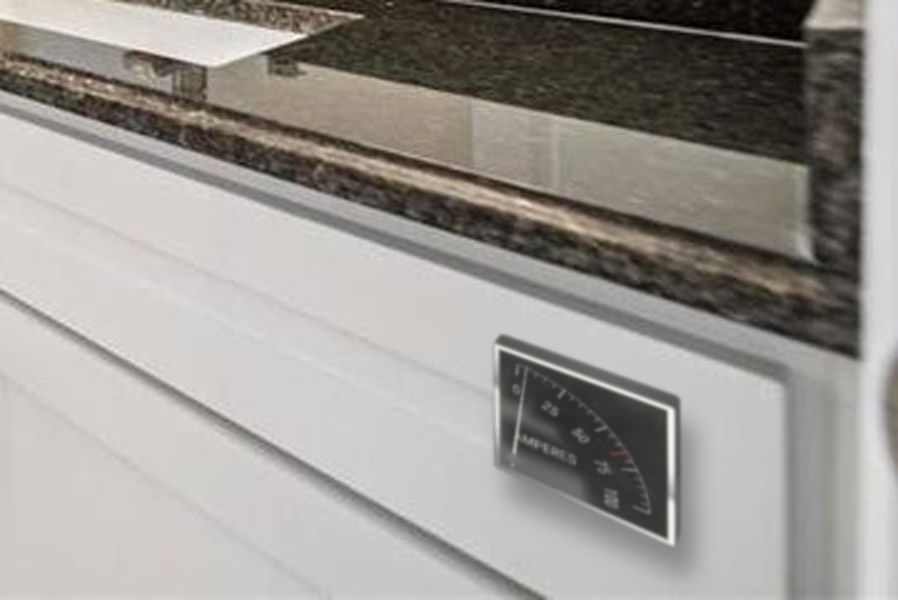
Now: 5,A
